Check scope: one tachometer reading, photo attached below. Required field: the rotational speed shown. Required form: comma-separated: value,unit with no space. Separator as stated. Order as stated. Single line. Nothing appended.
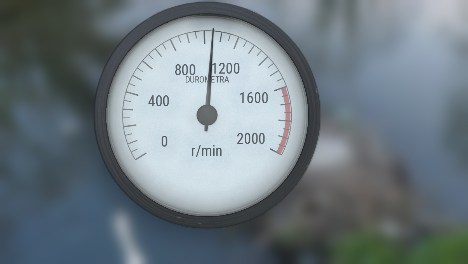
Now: 1050,rpm
